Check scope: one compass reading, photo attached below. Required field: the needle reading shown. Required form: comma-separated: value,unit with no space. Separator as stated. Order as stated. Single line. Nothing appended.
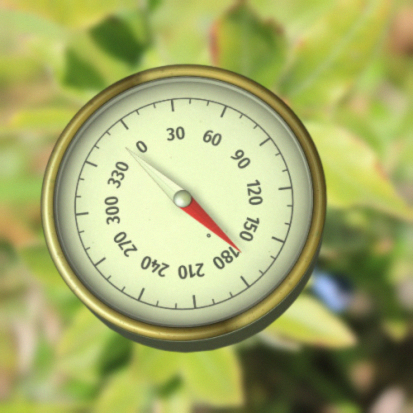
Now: 170,°
